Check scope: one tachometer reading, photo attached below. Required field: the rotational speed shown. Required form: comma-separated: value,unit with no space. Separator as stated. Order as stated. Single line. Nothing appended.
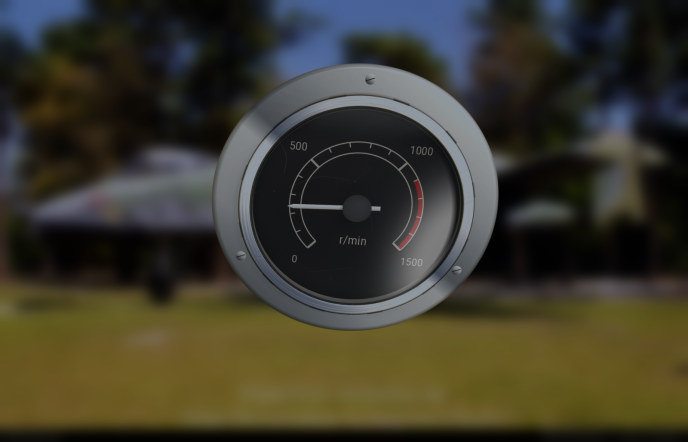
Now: 250,rpm
